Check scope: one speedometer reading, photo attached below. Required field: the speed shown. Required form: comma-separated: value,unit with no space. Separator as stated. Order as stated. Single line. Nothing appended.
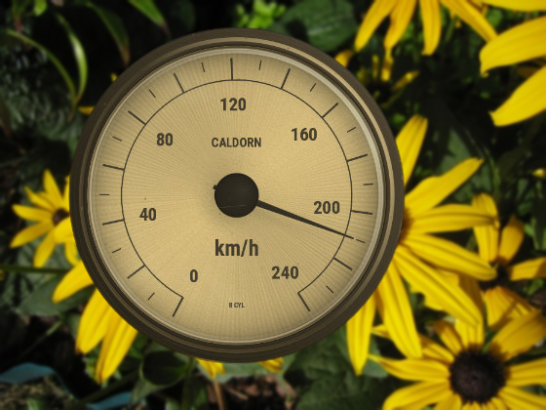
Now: 210,km/h
